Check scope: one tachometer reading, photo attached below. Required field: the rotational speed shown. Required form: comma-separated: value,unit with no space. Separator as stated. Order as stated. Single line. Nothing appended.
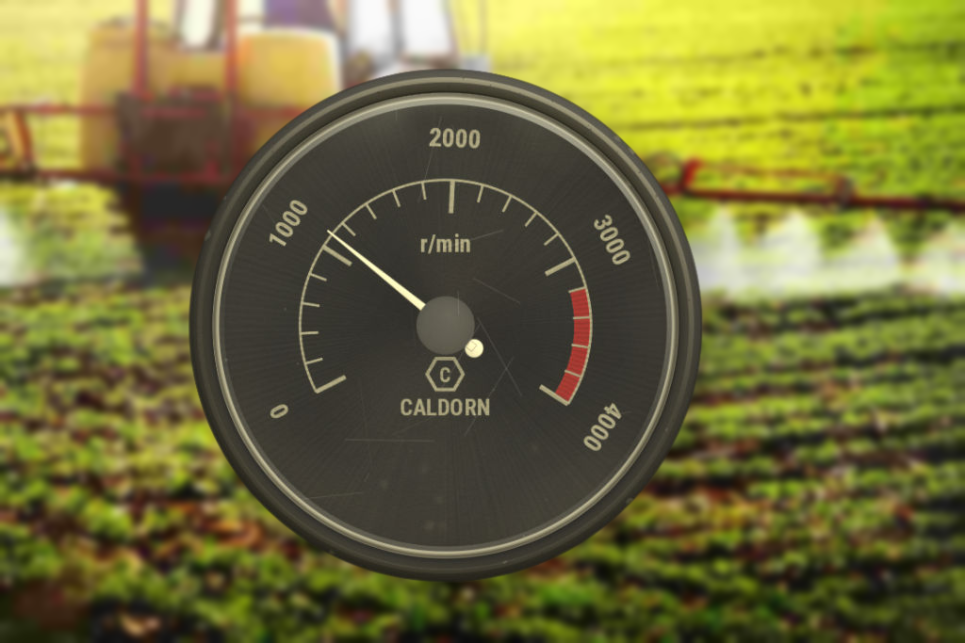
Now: 1100,rpm
